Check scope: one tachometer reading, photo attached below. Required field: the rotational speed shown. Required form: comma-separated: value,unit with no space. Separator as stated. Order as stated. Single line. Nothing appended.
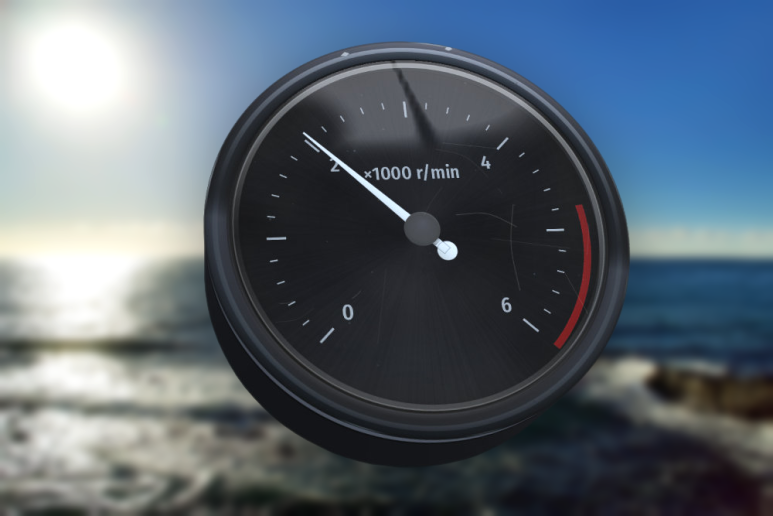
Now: 2000,rpm
